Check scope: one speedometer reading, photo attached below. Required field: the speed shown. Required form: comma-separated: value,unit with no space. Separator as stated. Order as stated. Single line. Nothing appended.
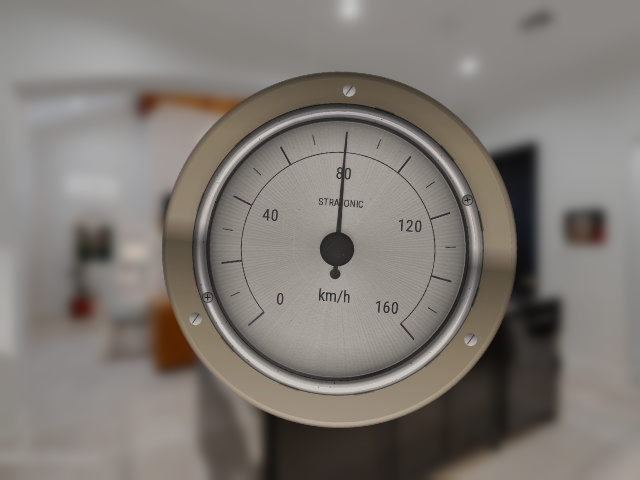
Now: 80,km/h
